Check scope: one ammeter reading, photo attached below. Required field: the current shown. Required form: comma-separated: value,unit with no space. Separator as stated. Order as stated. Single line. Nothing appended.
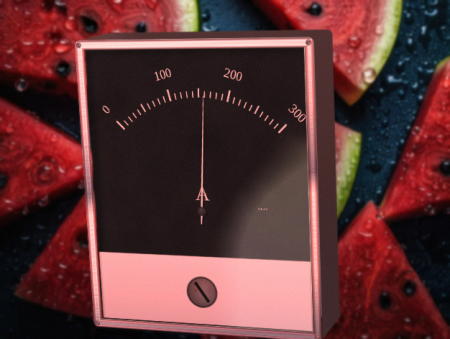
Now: 160,A
